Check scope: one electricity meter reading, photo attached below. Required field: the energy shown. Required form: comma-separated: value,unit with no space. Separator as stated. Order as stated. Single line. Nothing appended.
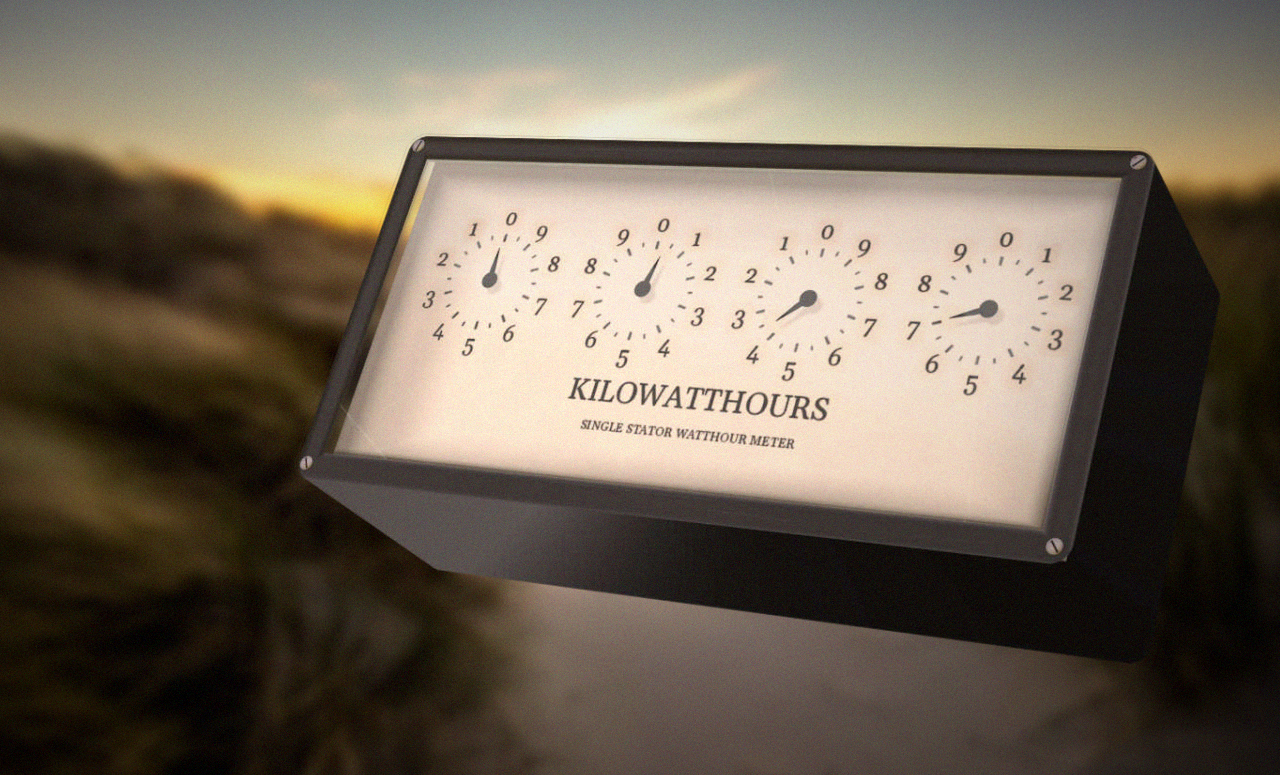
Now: 37,kWh
